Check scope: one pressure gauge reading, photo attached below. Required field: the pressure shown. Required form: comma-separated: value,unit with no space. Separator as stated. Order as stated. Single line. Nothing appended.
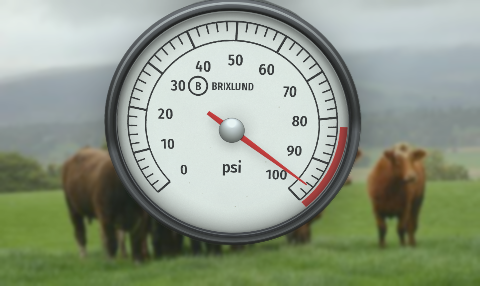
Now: 96,psi
